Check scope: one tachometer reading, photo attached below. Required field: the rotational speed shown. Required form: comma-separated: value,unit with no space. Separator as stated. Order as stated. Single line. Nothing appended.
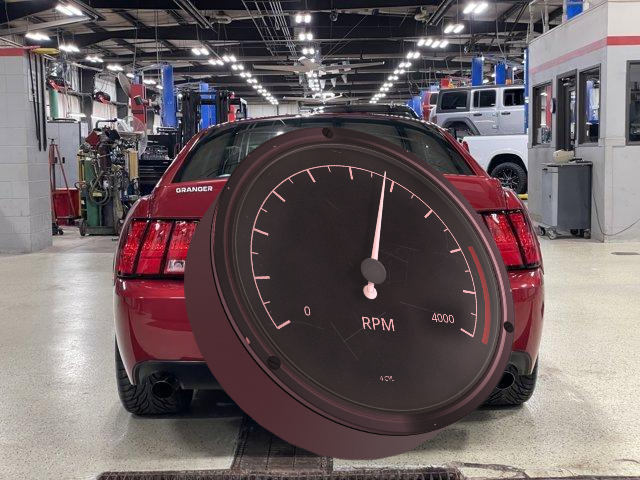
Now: 2300,rpm
